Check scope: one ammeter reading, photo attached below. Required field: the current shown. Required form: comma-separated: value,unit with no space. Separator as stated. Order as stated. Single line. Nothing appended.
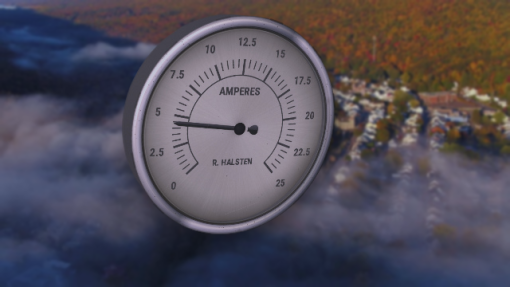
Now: 4.5,A
